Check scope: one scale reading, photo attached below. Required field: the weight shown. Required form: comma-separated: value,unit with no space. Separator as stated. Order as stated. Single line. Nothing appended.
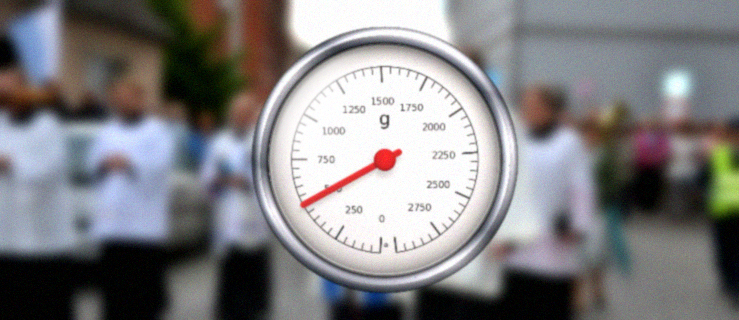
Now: 500,g
